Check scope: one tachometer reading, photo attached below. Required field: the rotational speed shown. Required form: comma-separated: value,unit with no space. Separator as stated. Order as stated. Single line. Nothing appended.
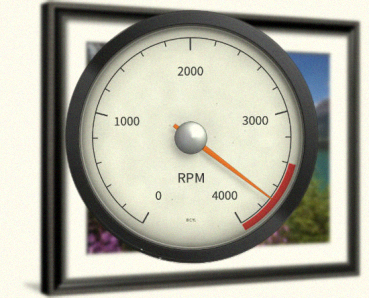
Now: 3700,rpm
